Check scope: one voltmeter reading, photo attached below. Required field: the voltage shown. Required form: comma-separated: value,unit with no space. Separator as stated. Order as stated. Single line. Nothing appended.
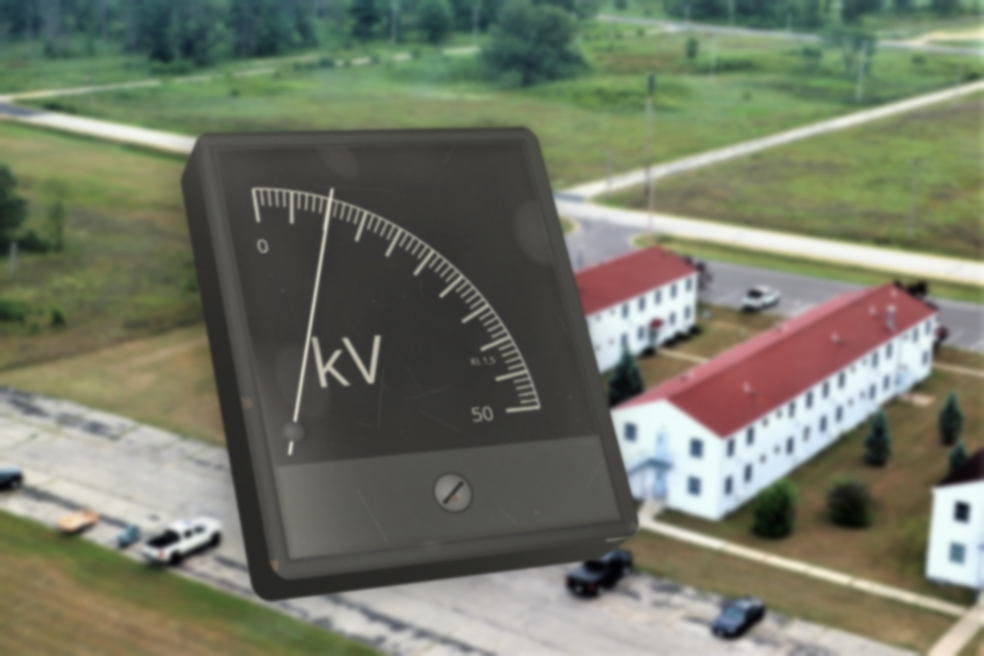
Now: 10,kV
